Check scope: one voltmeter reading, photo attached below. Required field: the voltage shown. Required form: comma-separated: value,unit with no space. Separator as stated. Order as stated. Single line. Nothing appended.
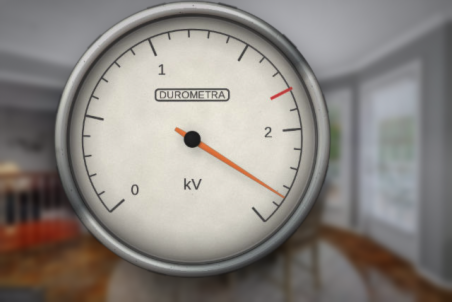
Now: 2.35,kV
